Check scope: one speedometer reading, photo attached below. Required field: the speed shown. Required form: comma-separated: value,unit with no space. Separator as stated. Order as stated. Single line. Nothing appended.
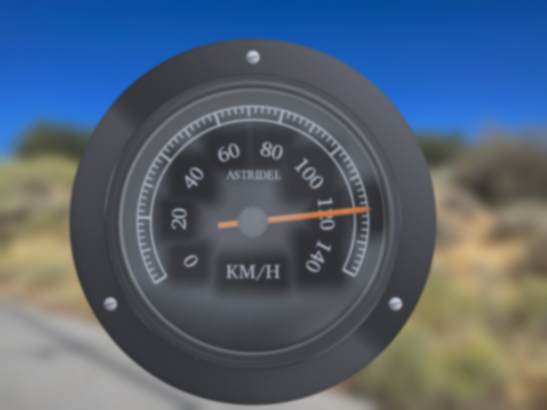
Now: 120,km/h
